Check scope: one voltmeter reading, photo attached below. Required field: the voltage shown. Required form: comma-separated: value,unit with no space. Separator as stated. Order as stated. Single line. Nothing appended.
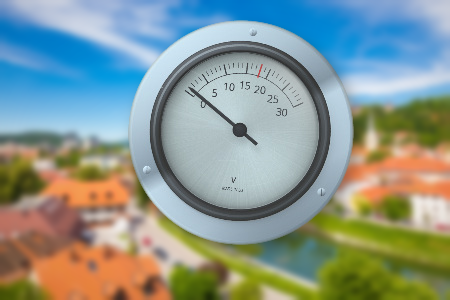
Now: 1,V
